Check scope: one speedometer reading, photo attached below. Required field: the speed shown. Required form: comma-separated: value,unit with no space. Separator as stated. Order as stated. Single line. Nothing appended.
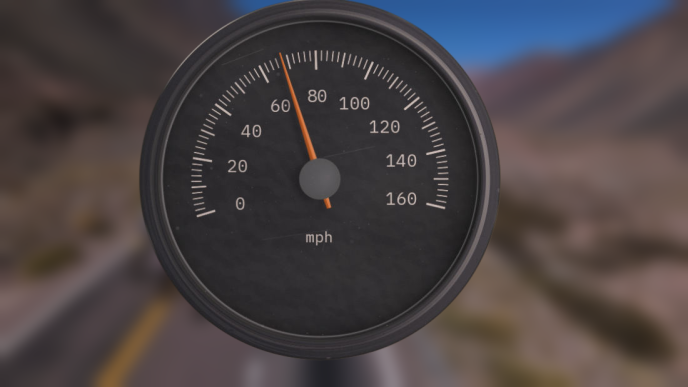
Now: 68,mph
